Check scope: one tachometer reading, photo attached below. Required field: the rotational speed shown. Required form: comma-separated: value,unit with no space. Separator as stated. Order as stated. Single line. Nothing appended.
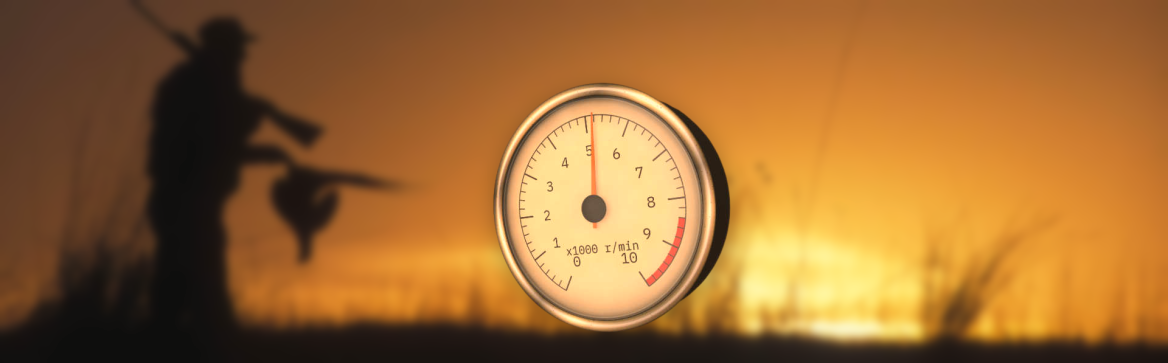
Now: 5200,rpm
